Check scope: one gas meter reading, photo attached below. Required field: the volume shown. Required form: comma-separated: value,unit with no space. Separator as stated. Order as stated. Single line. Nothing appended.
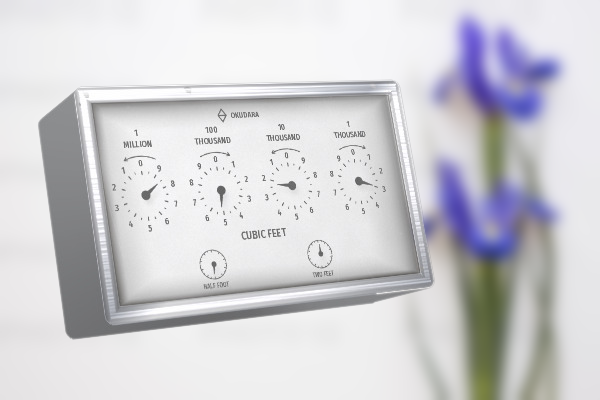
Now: 852300,ft³
